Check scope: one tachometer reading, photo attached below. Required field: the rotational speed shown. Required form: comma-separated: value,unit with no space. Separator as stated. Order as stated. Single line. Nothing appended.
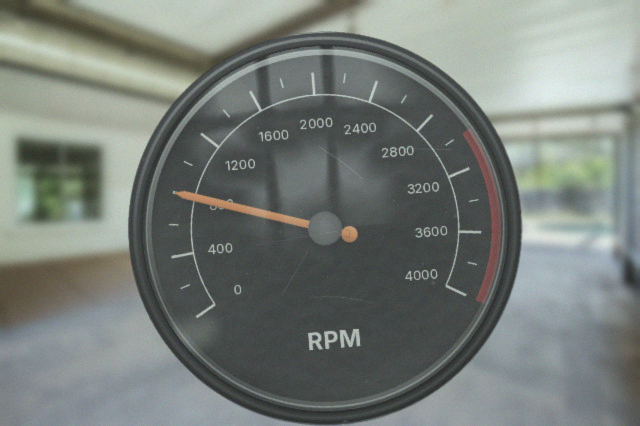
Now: 800,rpm
